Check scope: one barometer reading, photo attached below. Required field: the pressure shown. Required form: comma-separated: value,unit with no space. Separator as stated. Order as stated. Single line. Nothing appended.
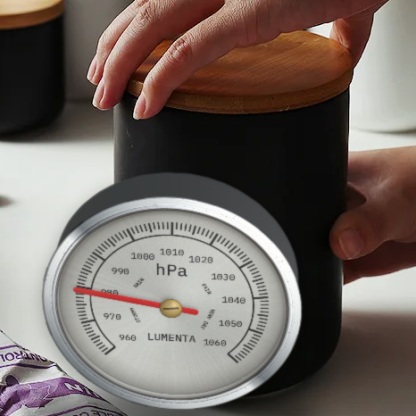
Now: 980,hPa
